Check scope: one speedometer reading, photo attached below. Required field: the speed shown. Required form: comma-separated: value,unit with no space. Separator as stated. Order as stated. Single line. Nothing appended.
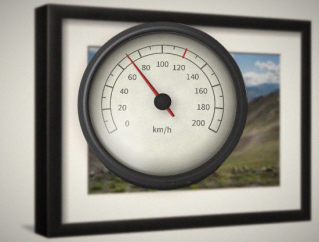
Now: 70,km/h
